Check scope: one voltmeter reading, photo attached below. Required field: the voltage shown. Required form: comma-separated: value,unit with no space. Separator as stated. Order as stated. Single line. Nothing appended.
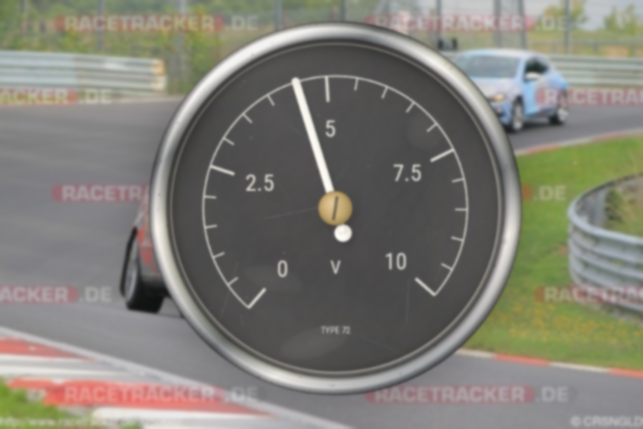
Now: 4.5,V
